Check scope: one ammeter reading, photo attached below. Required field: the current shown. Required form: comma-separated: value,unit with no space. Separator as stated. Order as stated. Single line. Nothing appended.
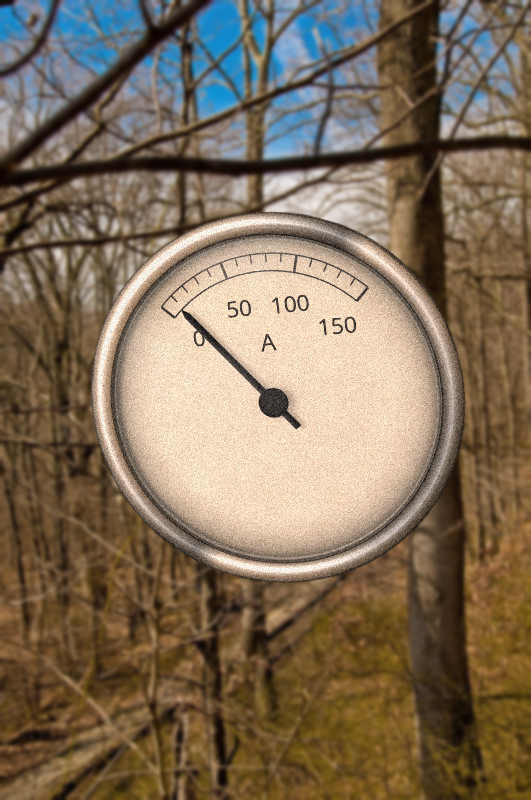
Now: 10,A
